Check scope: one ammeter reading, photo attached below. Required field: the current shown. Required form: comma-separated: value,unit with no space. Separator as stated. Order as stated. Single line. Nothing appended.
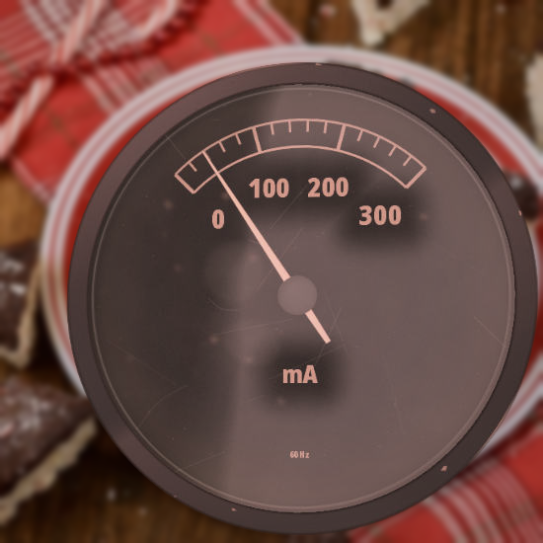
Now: 40,mA
